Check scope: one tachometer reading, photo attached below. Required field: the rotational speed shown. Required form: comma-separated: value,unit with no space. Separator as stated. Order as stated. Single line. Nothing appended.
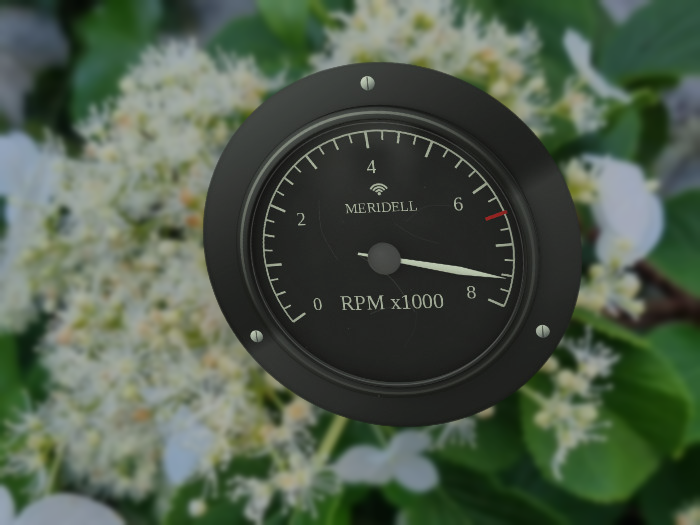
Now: 7500,rpm
